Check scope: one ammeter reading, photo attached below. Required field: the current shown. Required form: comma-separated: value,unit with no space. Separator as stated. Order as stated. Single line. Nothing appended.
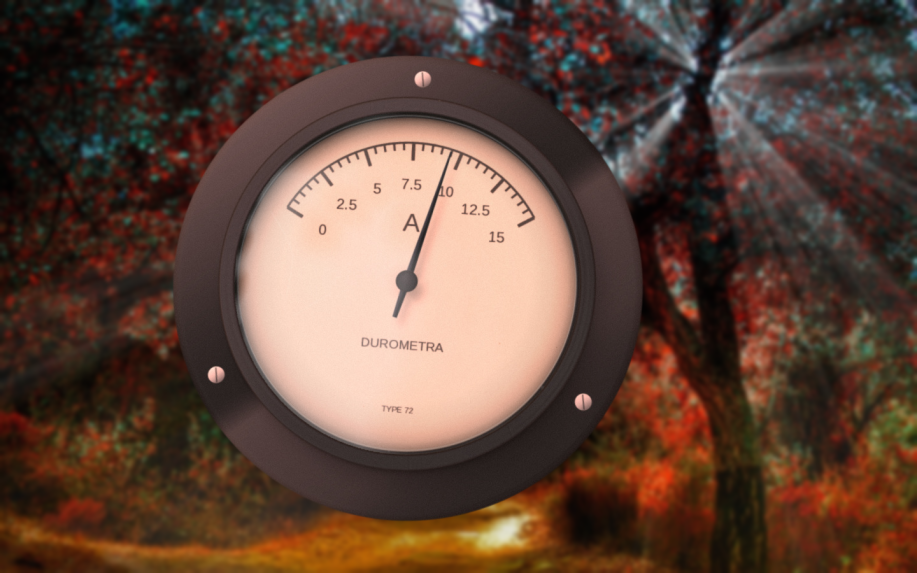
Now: 9.5,A
